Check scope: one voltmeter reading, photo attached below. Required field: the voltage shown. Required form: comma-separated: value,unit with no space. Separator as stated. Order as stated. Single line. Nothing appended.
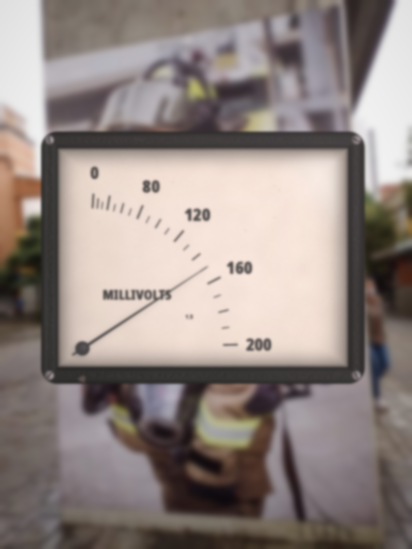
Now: 150,mV
